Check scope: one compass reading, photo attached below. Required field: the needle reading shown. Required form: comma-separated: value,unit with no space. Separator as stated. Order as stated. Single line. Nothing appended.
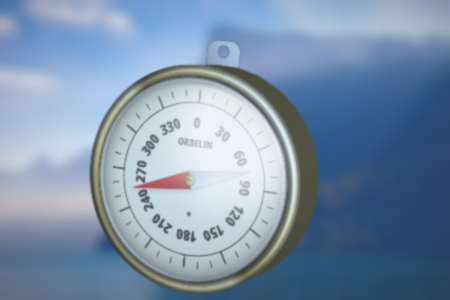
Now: 255,°
